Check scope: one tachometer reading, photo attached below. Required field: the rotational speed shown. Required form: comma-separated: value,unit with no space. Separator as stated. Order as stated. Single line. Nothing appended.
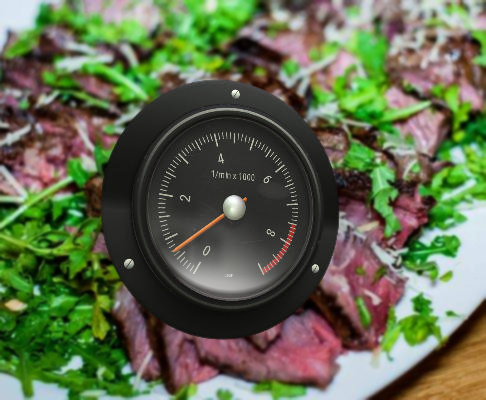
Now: 700,rpm
